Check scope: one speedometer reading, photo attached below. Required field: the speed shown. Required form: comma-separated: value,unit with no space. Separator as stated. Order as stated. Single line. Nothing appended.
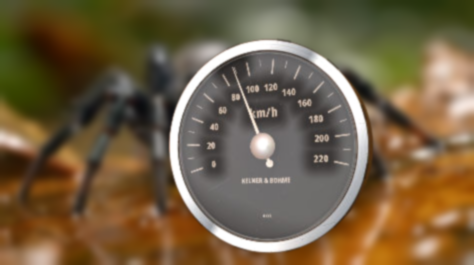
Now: 90,km/h
